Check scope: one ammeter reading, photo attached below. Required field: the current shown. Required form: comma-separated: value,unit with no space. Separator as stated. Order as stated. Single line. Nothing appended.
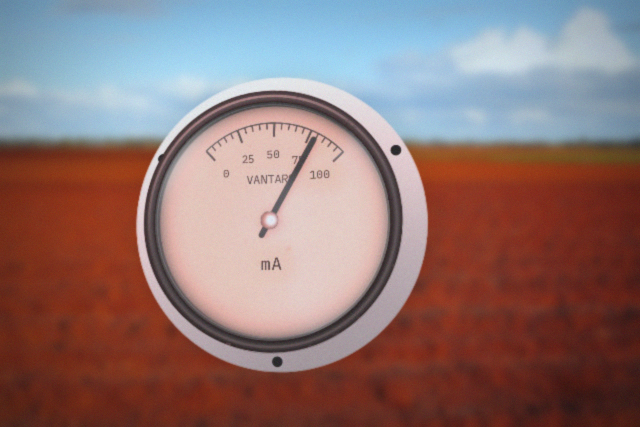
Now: 80,mA
